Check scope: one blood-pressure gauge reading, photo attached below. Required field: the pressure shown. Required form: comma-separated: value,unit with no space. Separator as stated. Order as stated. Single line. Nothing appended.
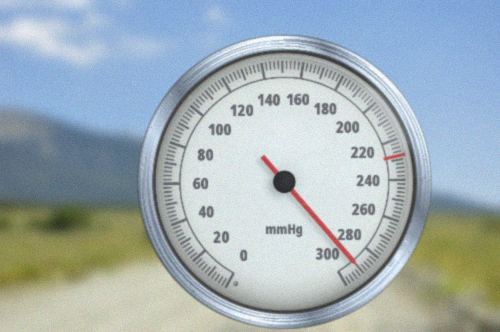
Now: 290,mmHg
